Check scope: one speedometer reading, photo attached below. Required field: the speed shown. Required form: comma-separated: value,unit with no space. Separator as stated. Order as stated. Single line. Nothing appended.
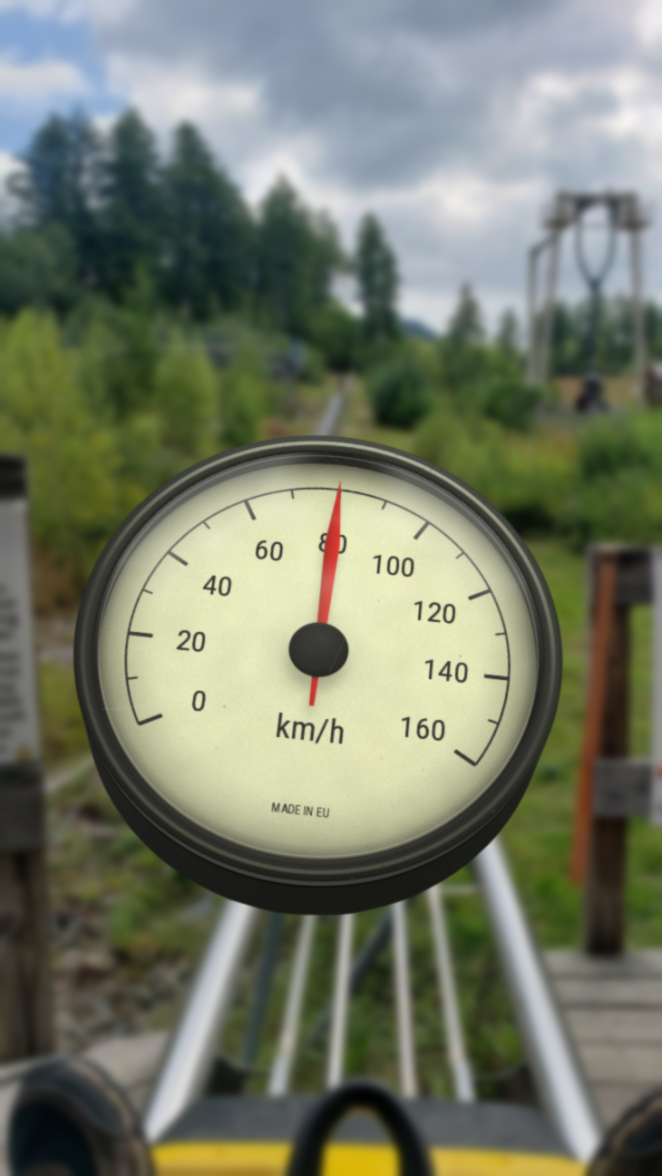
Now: 80,km/h
